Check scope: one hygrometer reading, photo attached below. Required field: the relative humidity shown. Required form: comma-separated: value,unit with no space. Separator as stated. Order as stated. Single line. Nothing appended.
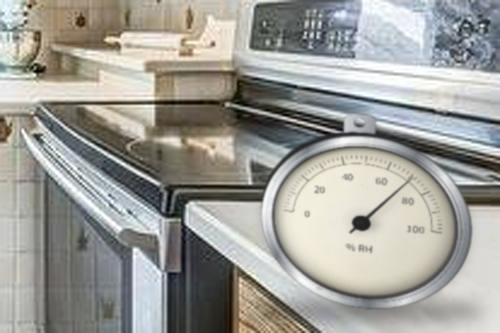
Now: 70,%
